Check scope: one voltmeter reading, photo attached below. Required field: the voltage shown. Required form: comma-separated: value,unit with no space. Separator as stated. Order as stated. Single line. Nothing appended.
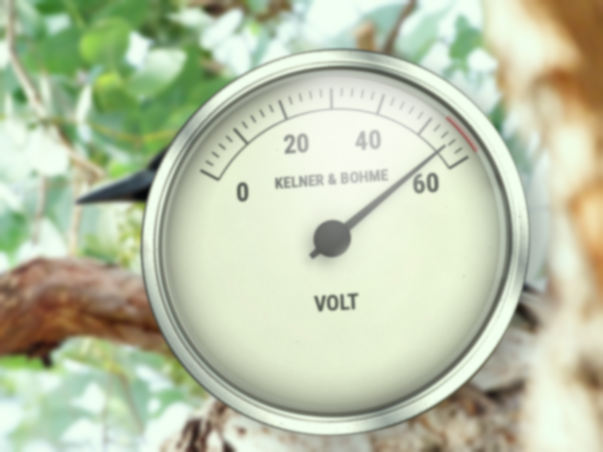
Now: 56,V
